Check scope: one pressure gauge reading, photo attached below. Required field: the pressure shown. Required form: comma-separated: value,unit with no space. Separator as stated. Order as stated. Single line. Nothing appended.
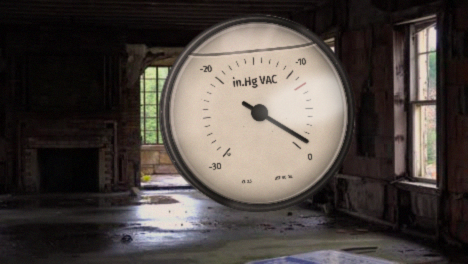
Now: -1,inHg
